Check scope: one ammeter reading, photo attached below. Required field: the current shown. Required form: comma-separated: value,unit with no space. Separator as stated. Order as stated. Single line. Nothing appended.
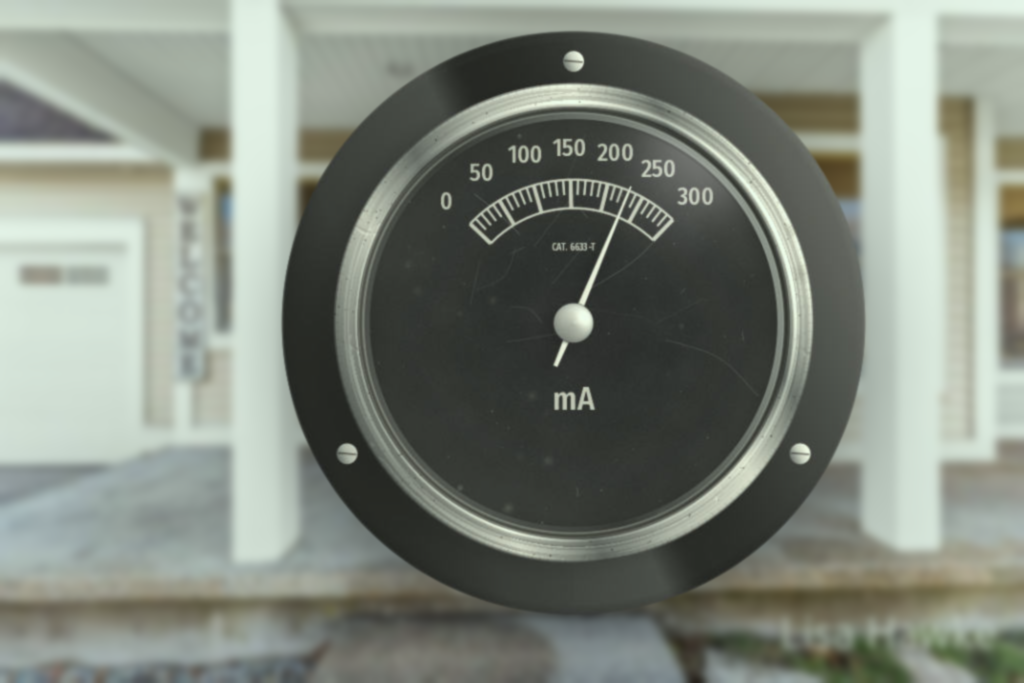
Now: 230,mA
